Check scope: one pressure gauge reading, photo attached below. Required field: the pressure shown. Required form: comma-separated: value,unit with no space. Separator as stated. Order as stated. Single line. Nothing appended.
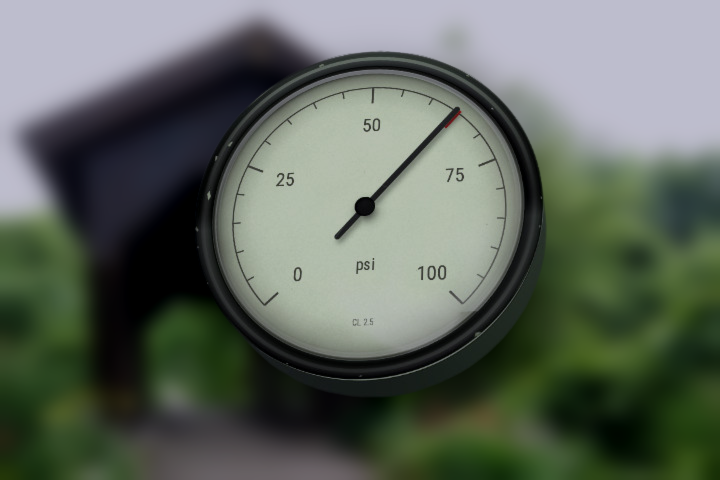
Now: 65,psi
